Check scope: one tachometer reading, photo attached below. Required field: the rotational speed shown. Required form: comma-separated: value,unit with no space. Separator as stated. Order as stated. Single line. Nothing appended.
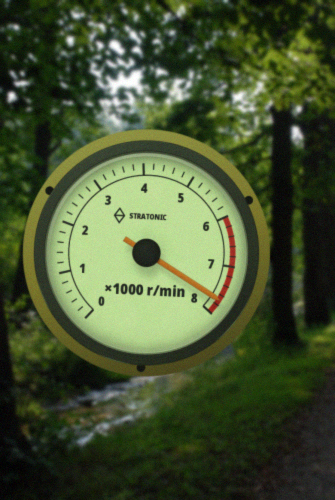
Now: 7700,rpm
